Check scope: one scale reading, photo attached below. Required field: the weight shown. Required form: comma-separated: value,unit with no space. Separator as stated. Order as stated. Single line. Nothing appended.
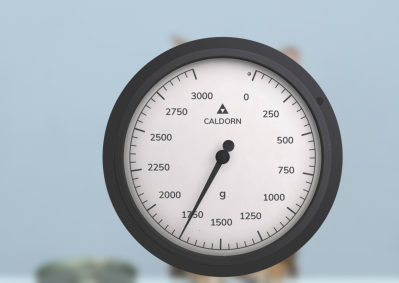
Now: 1750,g
